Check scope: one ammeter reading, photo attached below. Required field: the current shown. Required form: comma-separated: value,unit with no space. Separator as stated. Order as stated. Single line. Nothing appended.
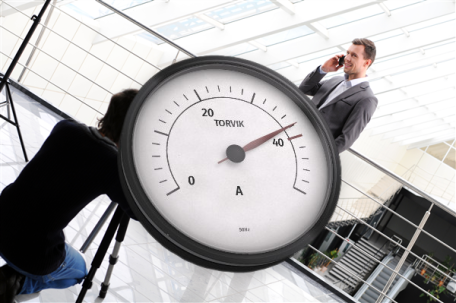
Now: 38,A
